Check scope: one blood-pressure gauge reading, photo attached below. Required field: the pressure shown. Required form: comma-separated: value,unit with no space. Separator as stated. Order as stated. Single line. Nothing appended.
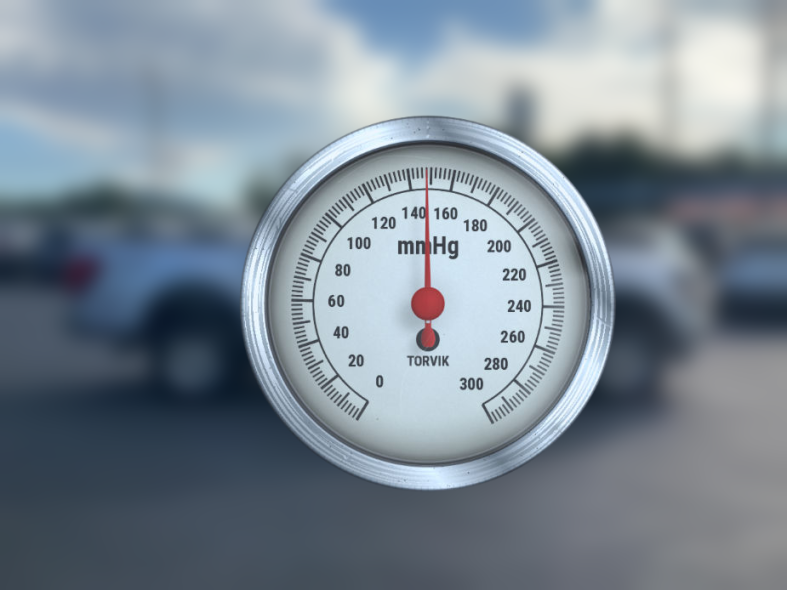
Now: 148,mmHg
